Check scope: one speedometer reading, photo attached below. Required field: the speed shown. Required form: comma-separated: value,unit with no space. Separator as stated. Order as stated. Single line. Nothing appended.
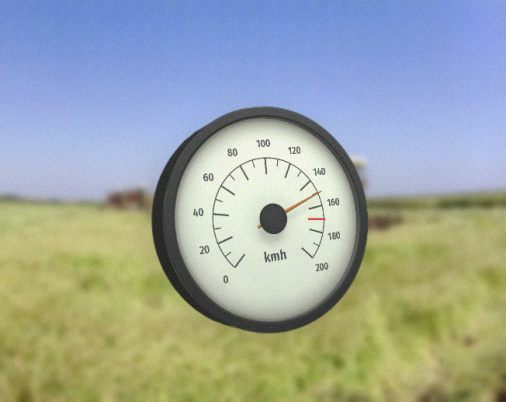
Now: 150,km/h
